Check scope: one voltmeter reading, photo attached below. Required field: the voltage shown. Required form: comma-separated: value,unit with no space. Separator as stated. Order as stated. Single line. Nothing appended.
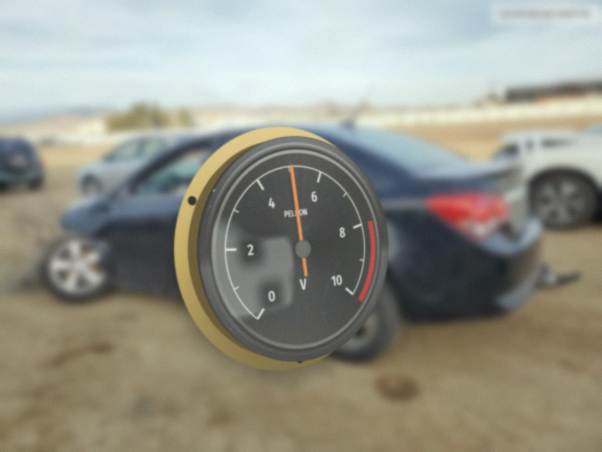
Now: 5,V
